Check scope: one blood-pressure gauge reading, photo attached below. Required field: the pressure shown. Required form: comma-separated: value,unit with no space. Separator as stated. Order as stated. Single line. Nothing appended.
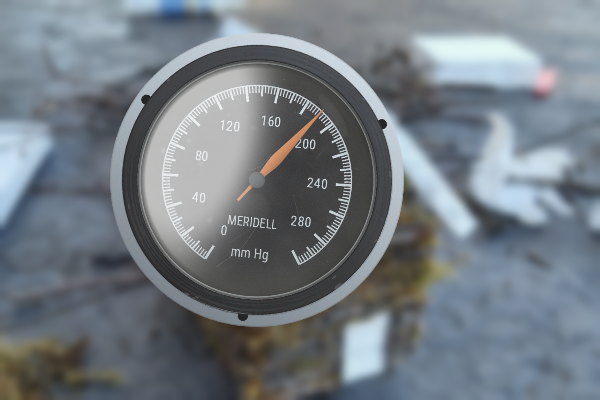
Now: 190,mmHg
